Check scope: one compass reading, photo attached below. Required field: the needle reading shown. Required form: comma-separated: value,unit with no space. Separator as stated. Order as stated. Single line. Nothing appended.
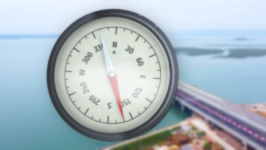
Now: 160,°
